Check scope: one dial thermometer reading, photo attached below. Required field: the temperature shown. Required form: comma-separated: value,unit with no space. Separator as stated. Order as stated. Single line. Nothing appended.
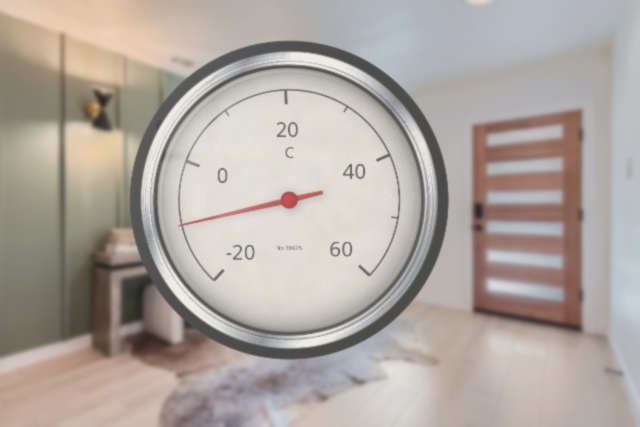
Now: -10,°C
